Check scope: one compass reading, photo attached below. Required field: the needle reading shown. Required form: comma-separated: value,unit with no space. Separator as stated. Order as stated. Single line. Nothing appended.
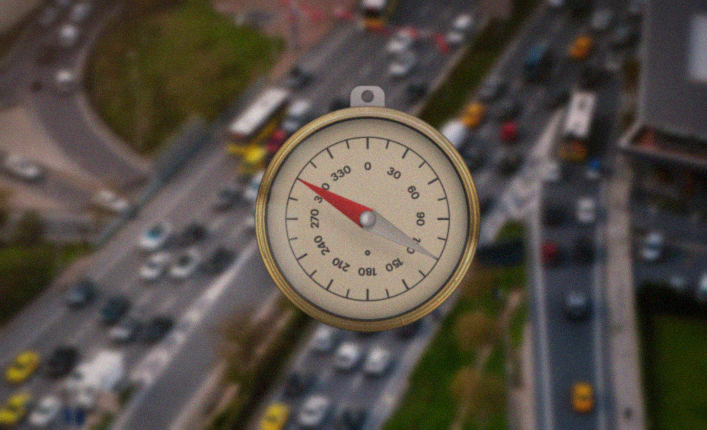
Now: 300,°
